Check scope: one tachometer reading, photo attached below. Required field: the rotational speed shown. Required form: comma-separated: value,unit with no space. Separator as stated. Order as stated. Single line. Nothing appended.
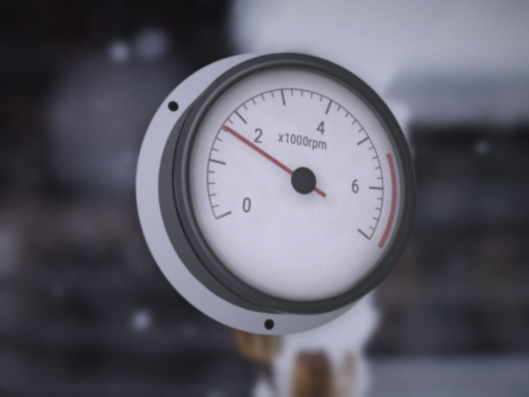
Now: 1600,rpm
